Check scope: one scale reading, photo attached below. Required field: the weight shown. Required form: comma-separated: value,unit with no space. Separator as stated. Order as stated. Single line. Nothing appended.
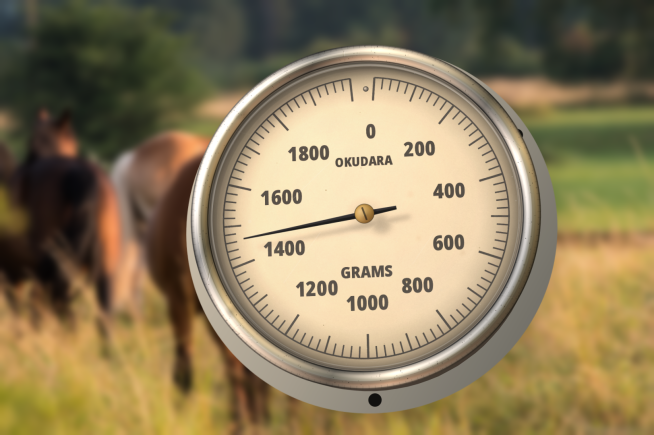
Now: 1460,g
